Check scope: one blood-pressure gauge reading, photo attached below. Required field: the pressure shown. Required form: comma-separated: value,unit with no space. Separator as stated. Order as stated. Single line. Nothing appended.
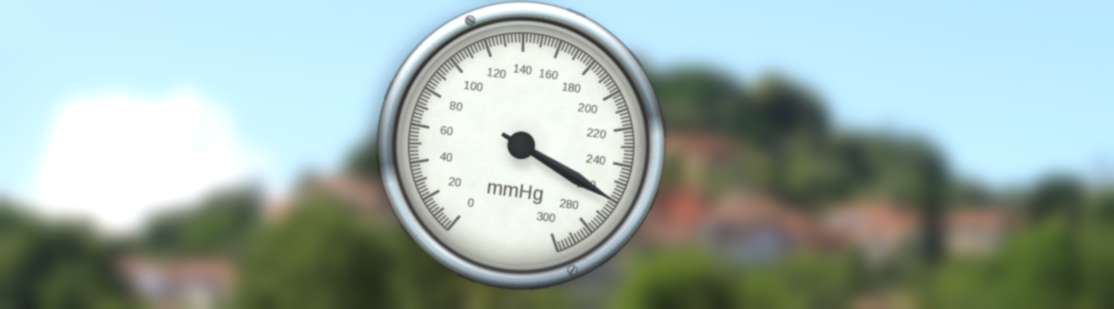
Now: 260,mmHg
